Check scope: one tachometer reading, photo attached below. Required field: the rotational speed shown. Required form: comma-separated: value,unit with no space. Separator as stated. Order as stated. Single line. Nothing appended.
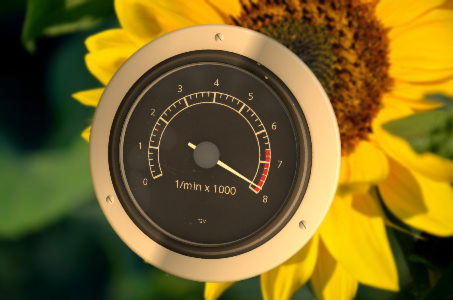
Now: 7800,rpm
